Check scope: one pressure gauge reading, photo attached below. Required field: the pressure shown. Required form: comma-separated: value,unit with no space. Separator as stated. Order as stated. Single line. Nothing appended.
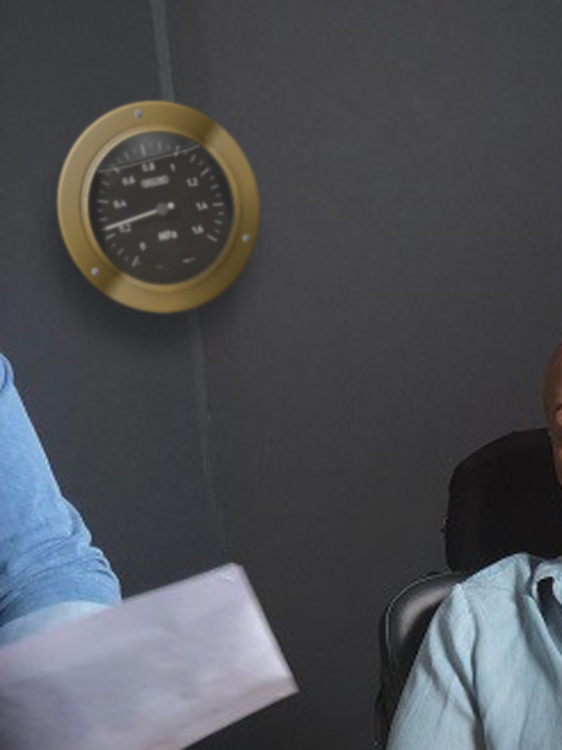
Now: 0.25,MPa
